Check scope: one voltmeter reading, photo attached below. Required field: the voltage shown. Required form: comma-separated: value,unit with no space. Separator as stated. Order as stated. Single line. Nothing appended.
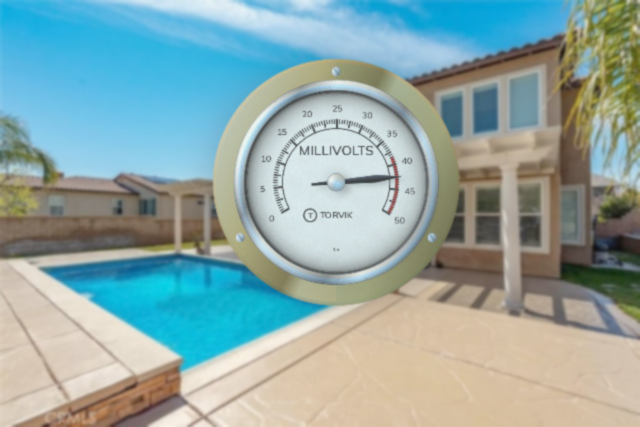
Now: 42.5,mV
